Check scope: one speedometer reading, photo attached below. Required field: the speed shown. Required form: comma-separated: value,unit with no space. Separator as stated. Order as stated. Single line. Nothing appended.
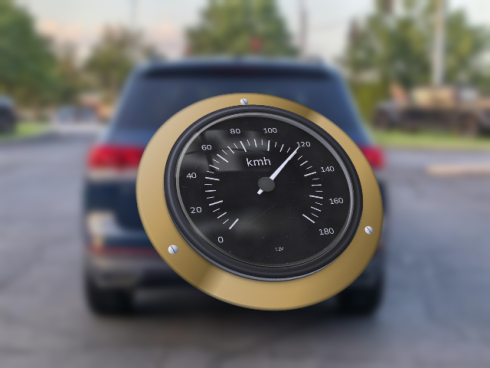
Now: 120,km/h
